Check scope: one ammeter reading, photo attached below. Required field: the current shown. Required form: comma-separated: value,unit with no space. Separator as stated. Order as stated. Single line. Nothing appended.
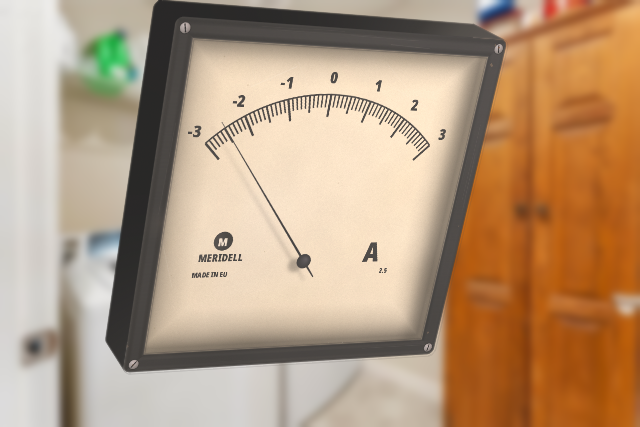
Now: -2.5,A
